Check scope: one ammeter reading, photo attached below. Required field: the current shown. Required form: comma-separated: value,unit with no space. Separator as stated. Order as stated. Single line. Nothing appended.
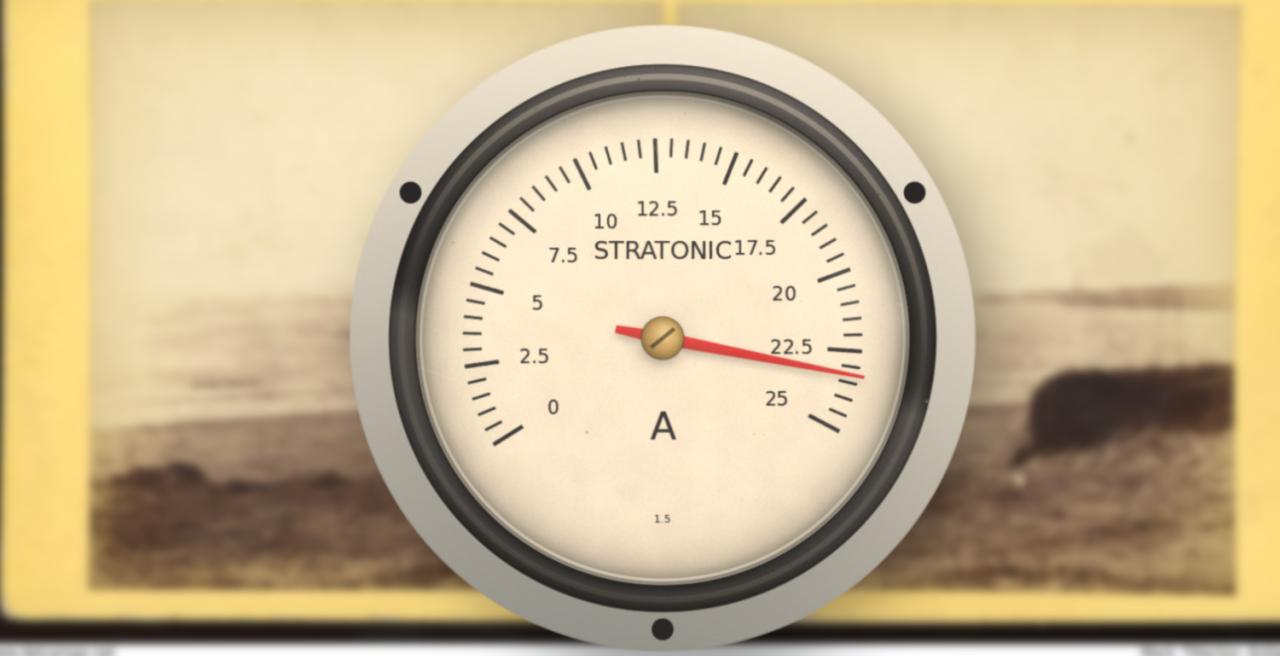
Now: 23.25,A
